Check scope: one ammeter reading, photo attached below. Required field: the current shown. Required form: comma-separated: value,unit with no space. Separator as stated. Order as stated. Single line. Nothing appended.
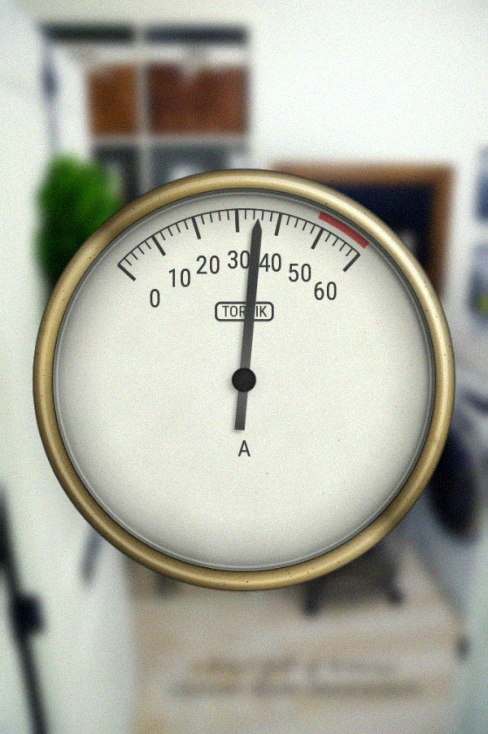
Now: 35,A
